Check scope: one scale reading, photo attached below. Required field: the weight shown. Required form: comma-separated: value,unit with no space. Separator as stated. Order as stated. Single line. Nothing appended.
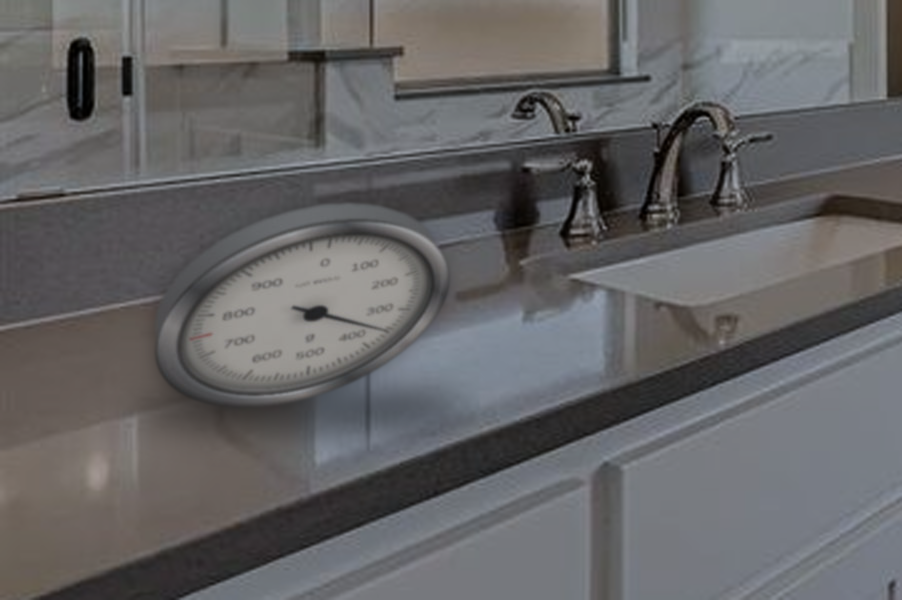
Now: 350,g
